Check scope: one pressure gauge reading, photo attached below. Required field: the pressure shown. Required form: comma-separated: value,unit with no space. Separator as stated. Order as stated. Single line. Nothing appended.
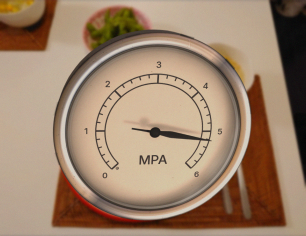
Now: 5.2,MPa
